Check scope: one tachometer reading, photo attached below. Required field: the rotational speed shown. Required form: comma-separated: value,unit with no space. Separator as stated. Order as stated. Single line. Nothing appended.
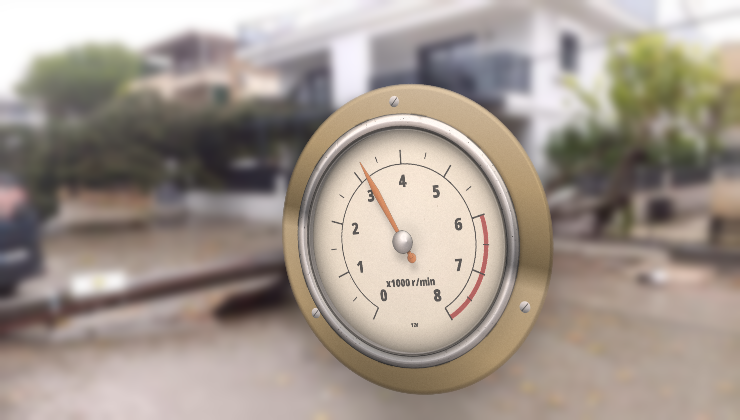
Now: 3250,rpm
